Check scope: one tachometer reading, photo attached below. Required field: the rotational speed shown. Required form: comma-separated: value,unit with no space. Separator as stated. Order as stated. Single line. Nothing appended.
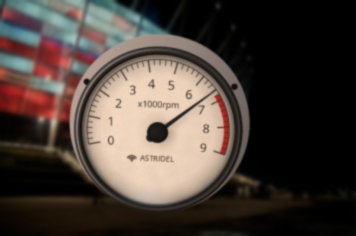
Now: 6600,rpm
